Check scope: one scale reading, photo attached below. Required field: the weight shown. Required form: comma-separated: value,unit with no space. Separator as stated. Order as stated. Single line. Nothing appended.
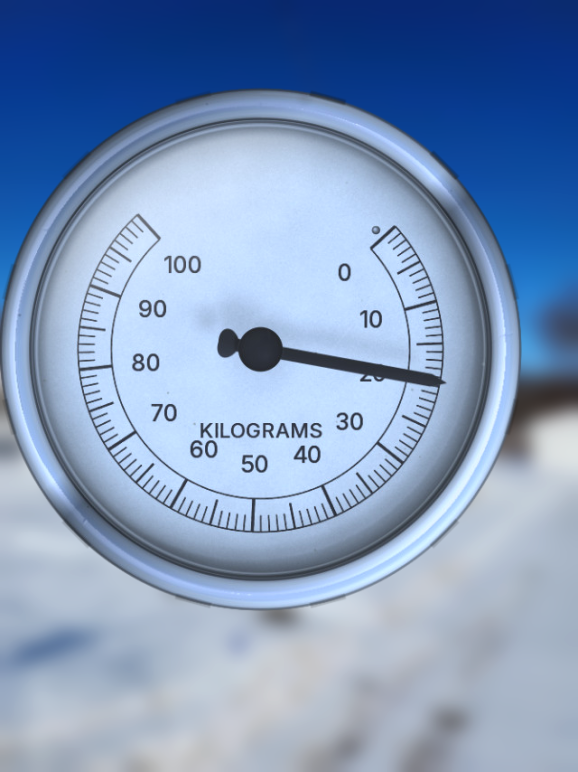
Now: 19.5,kg
